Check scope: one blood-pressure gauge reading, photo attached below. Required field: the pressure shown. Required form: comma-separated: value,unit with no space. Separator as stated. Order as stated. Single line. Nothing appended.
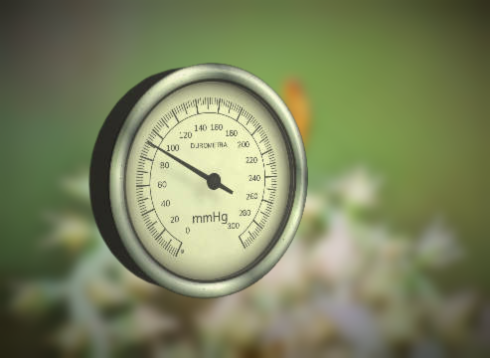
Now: 90,mmHg
